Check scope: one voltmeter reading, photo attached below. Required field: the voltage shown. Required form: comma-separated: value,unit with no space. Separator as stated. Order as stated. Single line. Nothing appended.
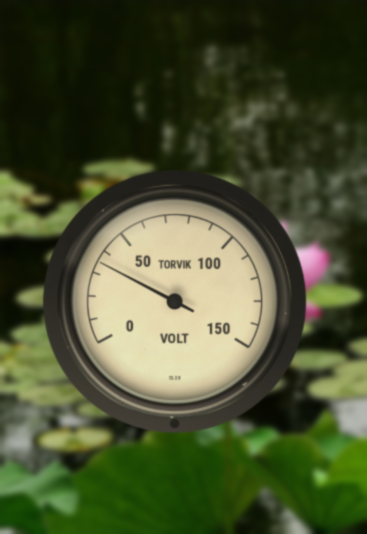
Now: 35,V
